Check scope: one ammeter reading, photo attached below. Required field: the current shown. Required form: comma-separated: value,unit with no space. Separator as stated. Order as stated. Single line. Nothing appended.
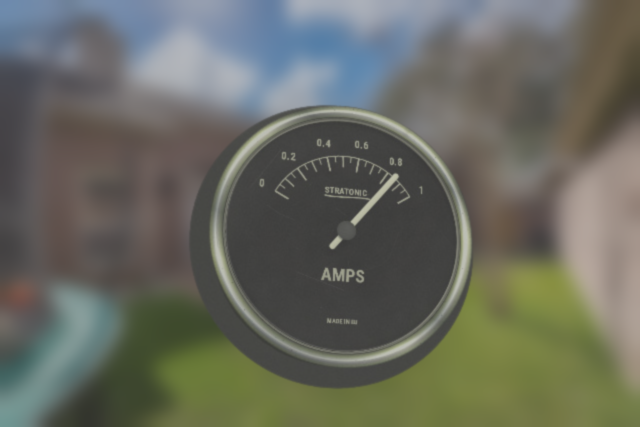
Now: 0.85,A
